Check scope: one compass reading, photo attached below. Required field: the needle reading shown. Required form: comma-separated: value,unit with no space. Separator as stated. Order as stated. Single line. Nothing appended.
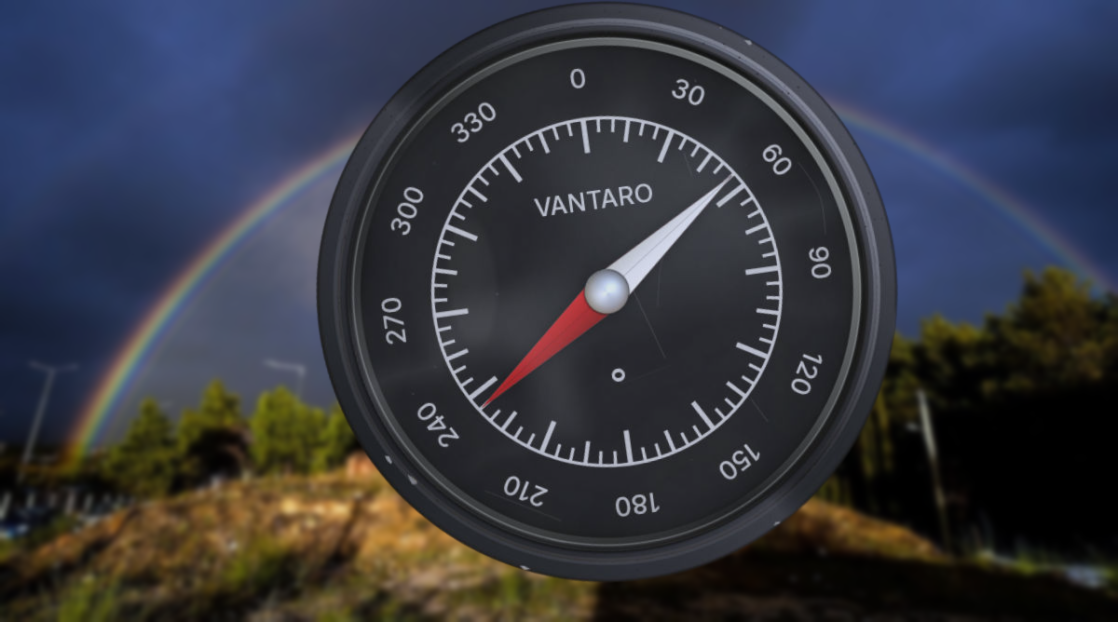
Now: 235,°
